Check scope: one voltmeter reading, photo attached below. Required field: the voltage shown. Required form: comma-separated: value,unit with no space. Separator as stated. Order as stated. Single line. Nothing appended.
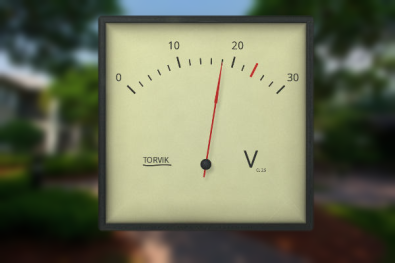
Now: 18,V
